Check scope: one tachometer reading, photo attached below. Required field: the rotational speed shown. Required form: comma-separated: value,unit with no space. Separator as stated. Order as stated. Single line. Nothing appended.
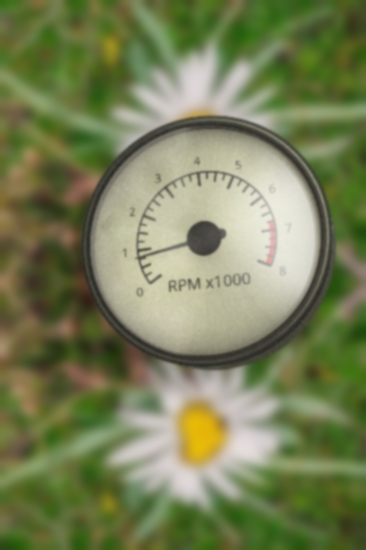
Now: 750,rpm
